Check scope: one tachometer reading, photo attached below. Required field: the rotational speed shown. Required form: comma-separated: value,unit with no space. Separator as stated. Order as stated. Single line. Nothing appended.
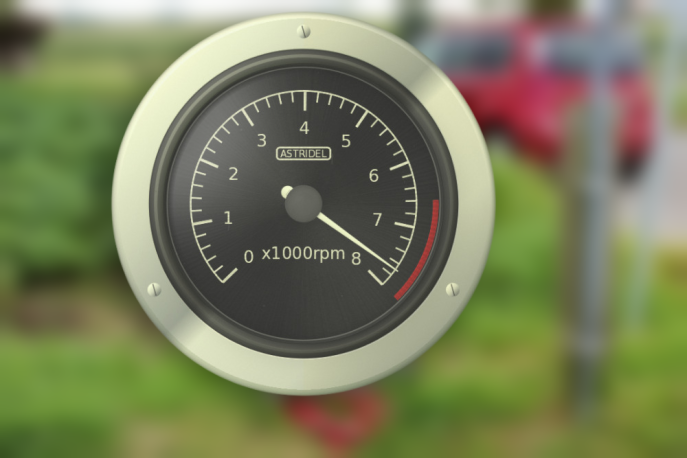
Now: 7700,rpm
